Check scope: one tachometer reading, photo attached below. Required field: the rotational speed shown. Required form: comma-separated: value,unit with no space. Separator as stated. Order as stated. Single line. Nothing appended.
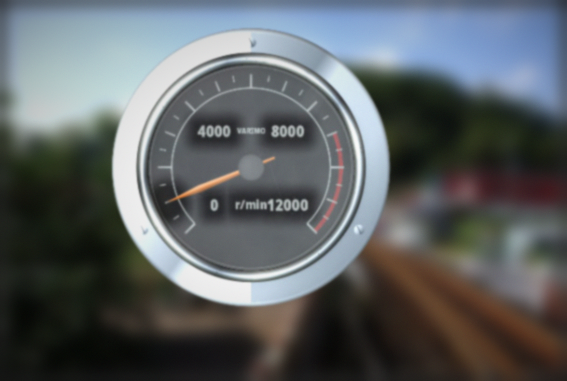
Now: 1000,rpm
